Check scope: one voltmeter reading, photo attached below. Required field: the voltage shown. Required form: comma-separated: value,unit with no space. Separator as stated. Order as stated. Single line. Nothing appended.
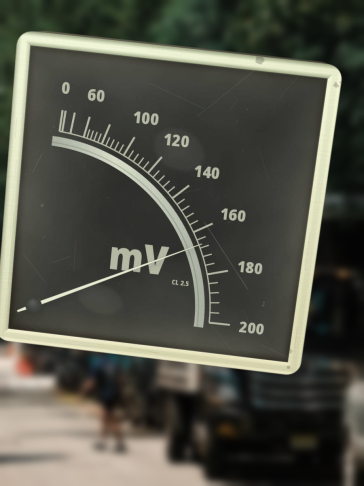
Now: 166,mV
